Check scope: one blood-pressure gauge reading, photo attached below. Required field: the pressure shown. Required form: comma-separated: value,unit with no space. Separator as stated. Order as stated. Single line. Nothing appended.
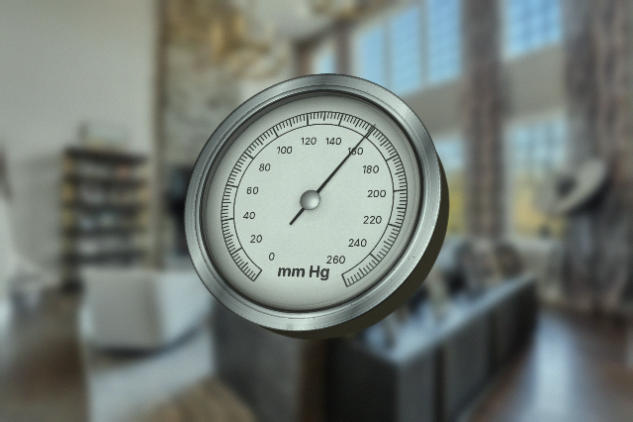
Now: 160,mmHg
